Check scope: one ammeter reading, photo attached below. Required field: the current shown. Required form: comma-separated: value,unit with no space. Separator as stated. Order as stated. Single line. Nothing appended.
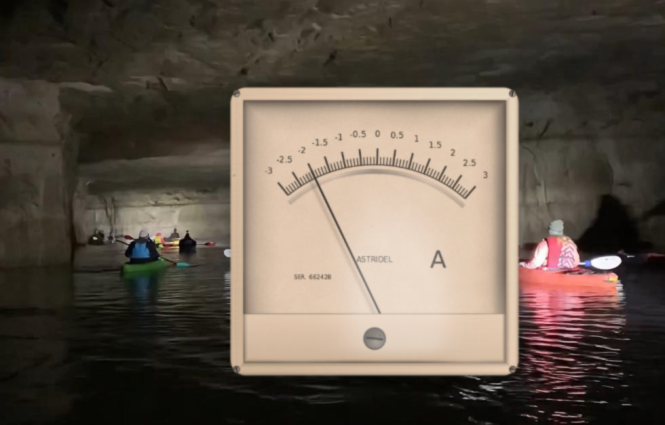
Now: -2,A
